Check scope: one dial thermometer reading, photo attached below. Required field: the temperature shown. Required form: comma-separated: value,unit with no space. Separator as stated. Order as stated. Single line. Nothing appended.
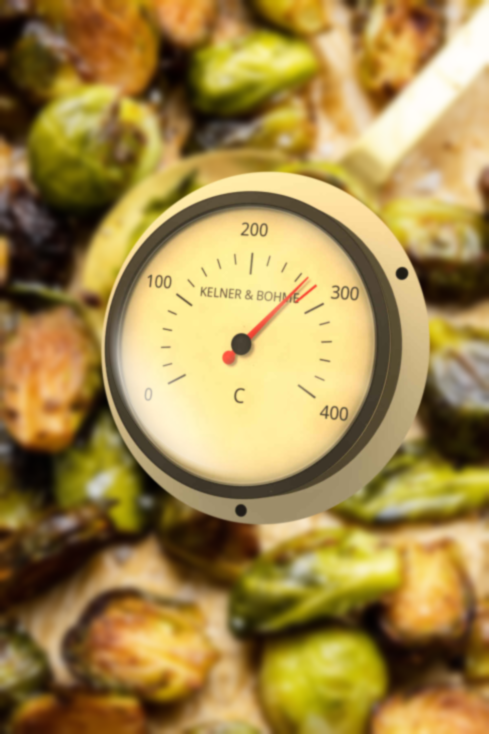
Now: 270,°C
